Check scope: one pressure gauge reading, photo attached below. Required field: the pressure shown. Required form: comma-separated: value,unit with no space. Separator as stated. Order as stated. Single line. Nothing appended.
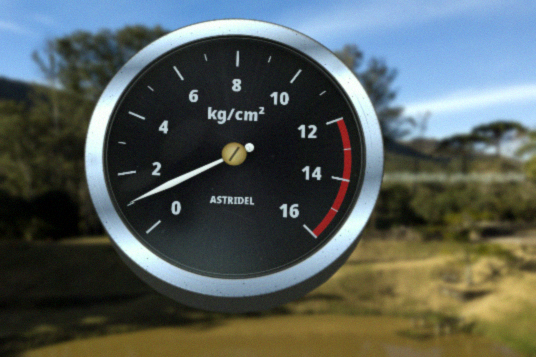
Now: 1,kg/cm²
